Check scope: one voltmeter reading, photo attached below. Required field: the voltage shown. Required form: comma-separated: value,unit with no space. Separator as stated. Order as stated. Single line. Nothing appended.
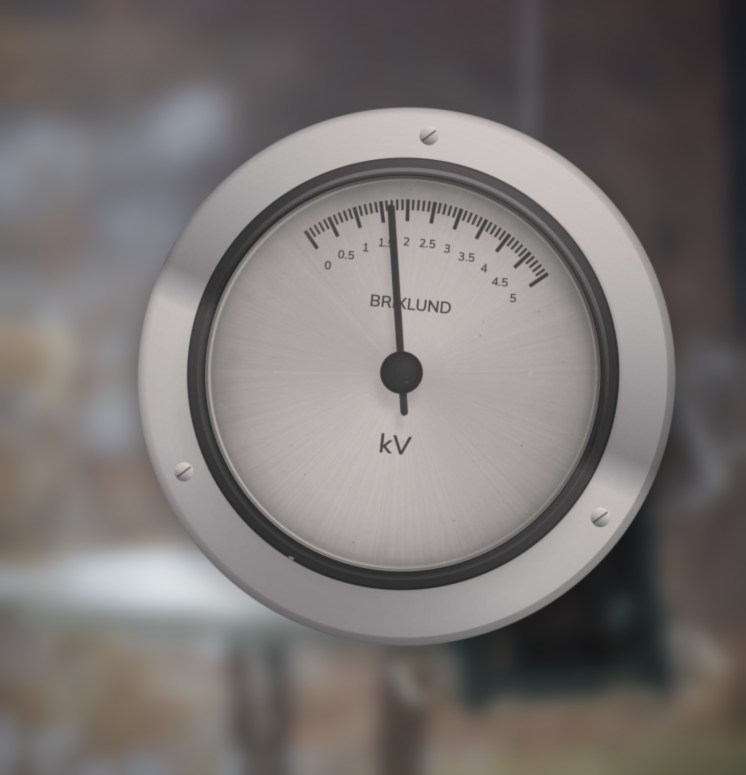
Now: 1.7,kV
